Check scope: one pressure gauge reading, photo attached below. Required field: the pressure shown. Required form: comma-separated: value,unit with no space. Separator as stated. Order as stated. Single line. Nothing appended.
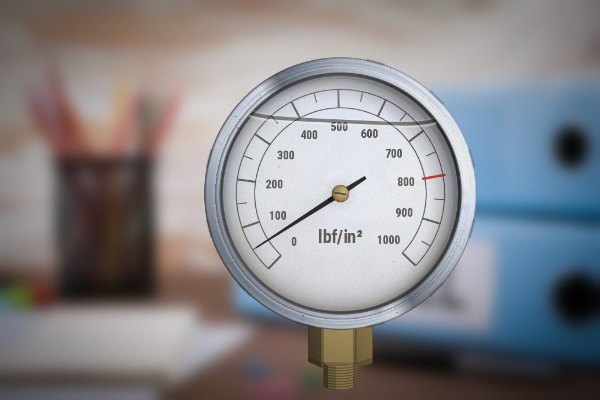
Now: 50,psi
